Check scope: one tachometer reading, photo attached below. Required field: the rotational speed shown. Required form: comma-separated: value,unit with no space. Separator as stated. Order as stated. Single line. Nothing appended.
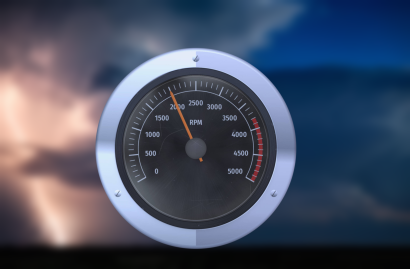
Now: 2000,rpm
